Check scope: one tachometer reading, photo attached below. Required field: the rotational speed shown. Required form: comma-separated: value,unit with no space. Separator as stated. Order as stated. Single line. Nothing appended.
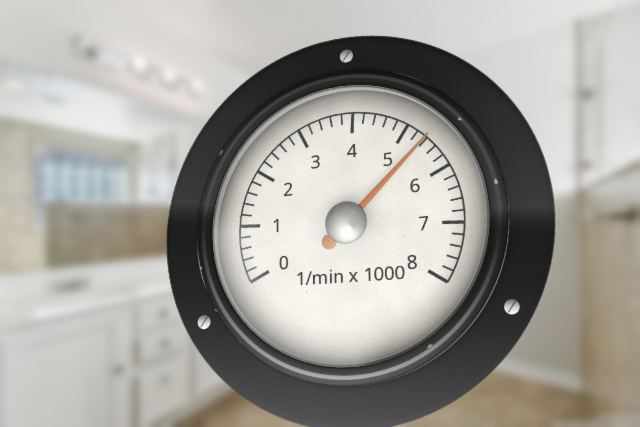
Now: 5400,rpm
